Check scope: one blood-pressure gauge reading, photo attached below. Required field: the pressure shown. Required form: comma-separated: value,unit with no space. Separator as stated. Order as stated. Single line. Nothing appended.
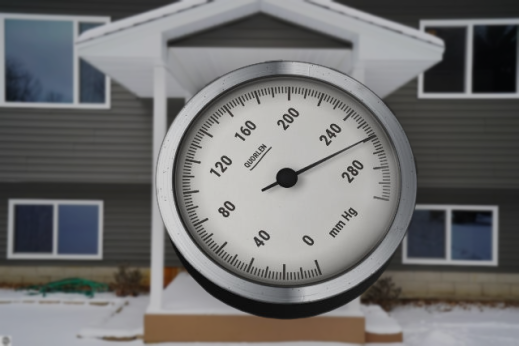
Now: 260,mmHg
